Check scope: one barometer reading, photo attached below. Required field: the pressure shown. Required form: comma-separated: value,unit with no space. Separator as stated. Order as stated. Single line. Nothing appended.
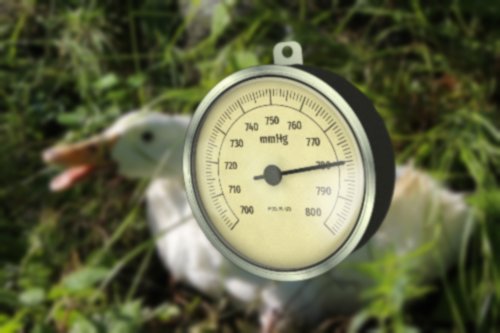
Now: 780,mmHg
